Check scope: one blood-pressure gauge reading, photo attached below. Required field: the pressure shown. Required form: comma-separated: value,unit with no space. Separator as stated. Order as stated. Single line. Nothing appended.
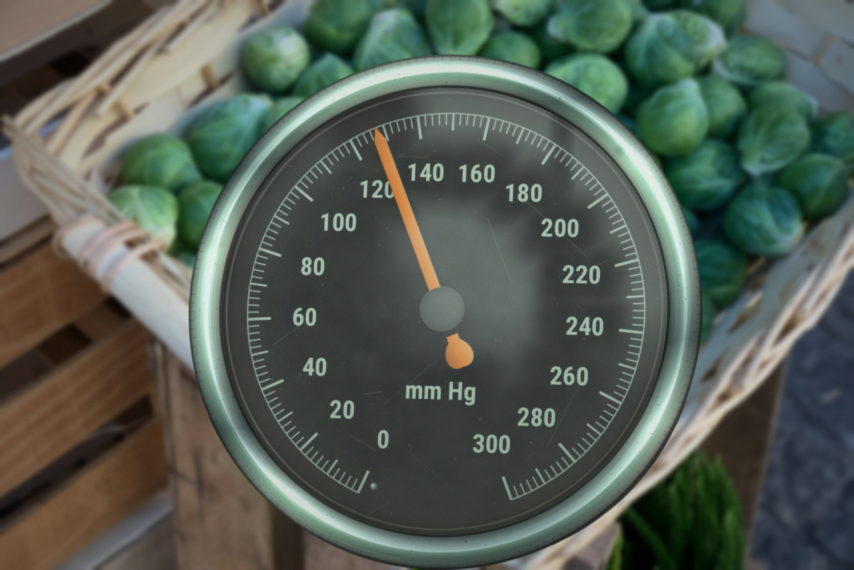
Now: 128,mmHg
